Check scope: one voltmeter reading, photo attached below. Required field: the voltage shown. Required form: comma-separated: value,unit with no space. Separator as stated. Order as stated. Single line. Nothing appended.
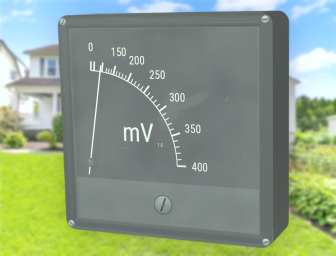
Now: 100,mV
